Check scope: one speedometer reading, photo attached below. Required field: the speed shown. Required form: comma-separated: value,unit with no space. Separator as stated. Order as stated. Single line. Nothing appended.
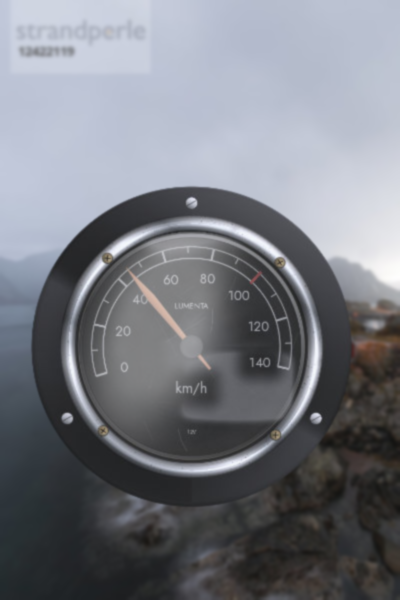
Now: 45,km/h
